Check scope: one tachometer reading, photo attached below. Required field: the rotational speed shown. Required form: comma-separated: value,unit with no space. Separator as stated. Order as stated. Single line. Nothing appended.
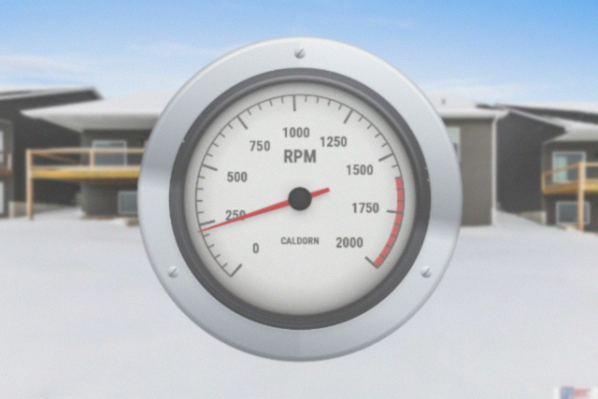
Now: 225,rpm
